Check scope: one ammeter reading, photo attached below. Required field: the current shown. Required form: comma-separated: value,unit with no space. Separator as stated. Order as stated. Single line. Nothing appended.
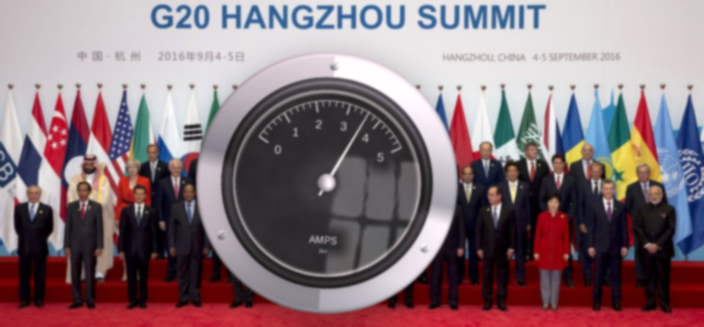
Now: 3.6,A
